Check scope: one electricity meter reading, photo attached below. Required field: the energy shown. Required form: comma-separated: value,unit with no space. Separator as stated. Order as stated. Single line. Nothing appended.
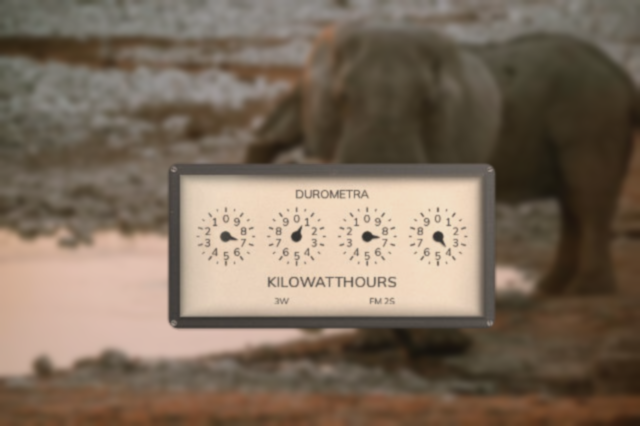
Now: 7074,kWh
